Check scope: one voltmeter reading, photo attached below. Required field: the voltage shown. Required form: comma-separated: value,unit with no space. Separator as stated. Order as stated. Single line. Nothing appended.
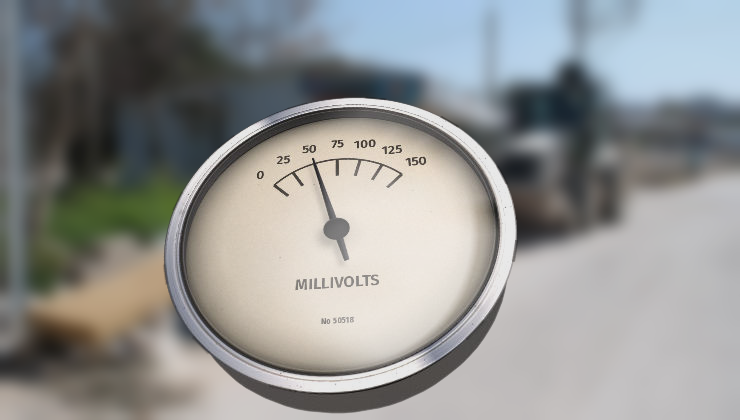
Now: 50,mV
